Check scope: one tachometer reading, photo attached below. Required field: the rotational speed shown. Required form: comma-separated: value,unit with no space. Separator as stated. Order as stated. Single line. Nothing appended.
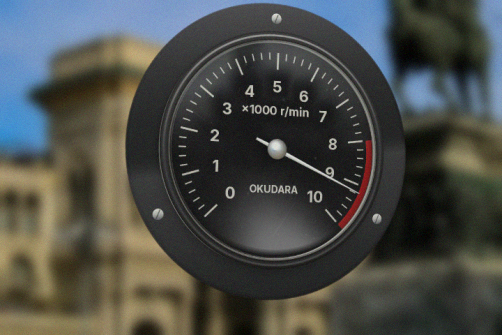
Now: 9200,rpm
